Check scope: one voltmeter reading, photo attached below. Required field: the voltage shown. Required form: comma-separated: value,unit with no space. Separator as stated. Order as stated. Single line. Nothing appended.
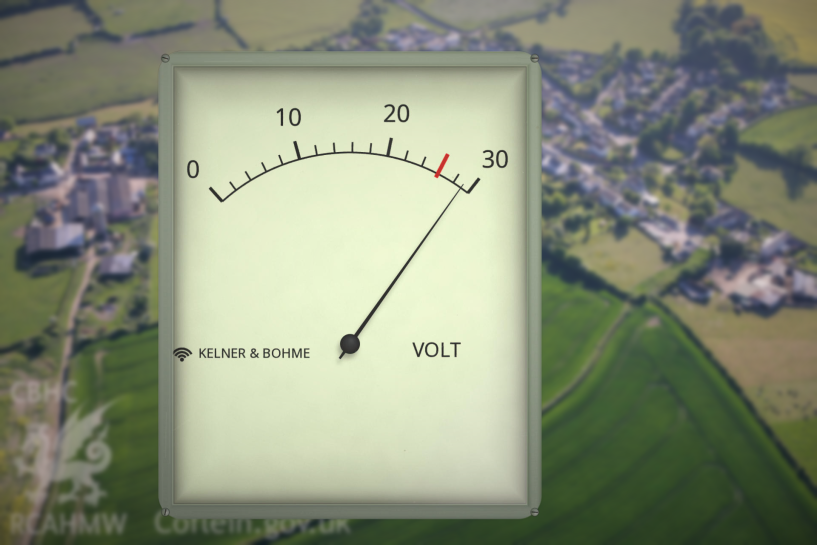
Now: 29,V
